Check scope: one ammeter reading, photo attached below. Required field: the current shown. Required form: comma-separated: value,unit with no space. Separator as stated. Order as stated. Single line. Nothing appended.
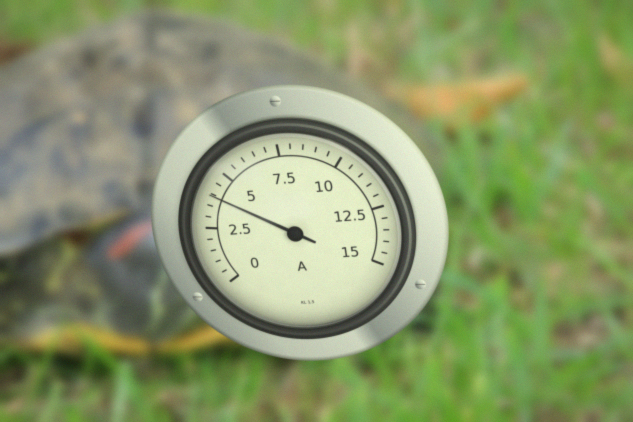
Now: 4,A
